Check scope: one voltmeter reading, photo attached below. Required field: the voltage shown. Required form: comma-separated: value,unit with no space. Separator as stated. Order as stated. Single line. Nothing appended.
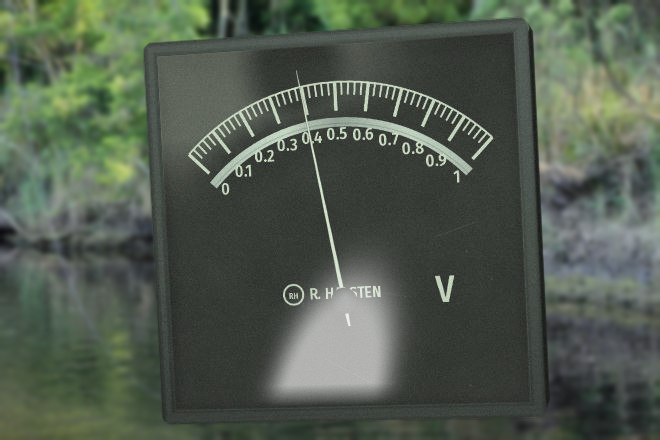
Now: 0.4,V
